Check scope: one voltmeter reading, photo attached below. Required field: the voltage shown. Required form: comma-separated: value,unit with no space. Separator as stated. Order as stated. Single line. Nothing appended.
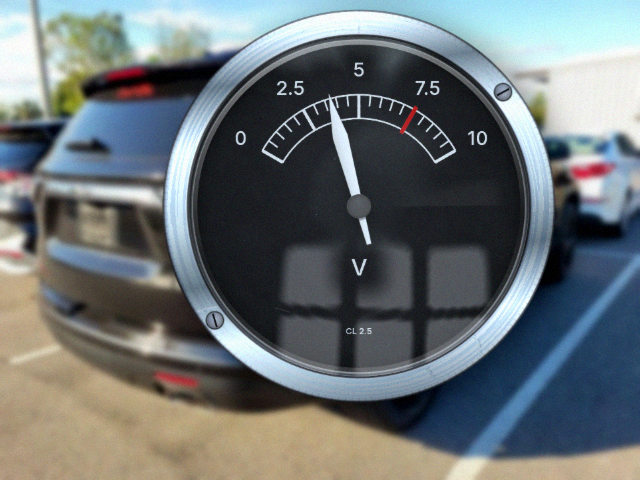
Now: 3.75,V
